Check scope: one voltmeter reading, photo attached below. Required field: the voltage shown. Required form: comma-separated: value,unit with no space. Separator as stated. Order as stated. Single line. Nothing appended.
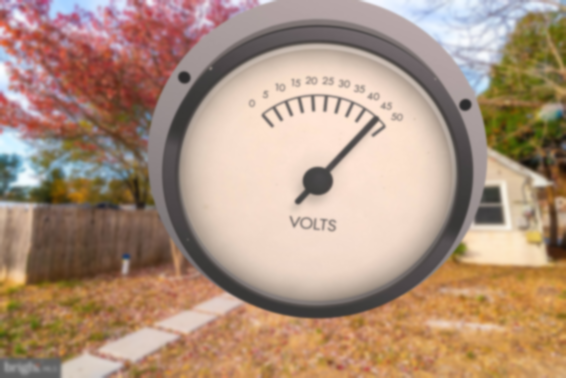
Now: 45,V
